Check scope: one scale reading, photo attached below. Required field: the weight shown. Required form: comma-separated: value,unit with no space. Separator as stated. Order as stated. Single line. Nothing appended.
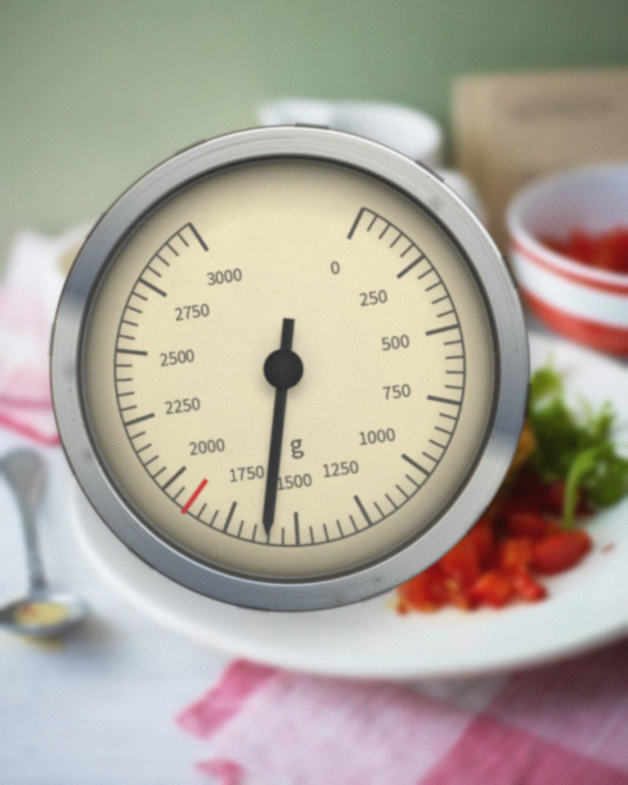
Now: 1600,g
